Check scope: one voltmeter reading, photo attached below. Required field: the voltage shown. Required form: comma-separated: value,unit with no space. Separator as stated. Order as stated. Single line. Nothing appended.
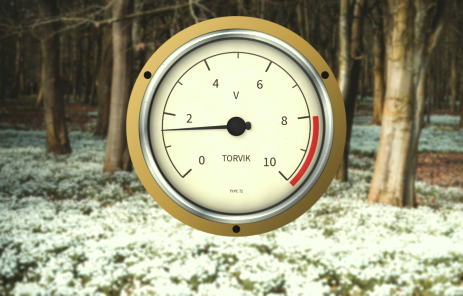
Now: 1.5,V
